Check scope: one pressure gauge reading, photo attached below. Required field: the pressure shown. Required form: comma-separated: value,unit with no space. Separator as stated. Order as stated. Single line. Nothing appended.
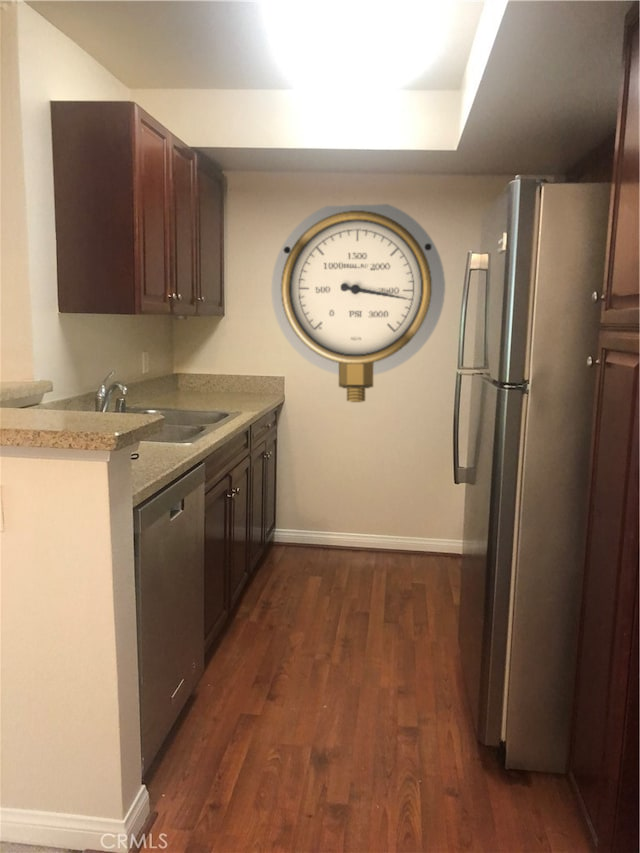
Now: 2600,psi
